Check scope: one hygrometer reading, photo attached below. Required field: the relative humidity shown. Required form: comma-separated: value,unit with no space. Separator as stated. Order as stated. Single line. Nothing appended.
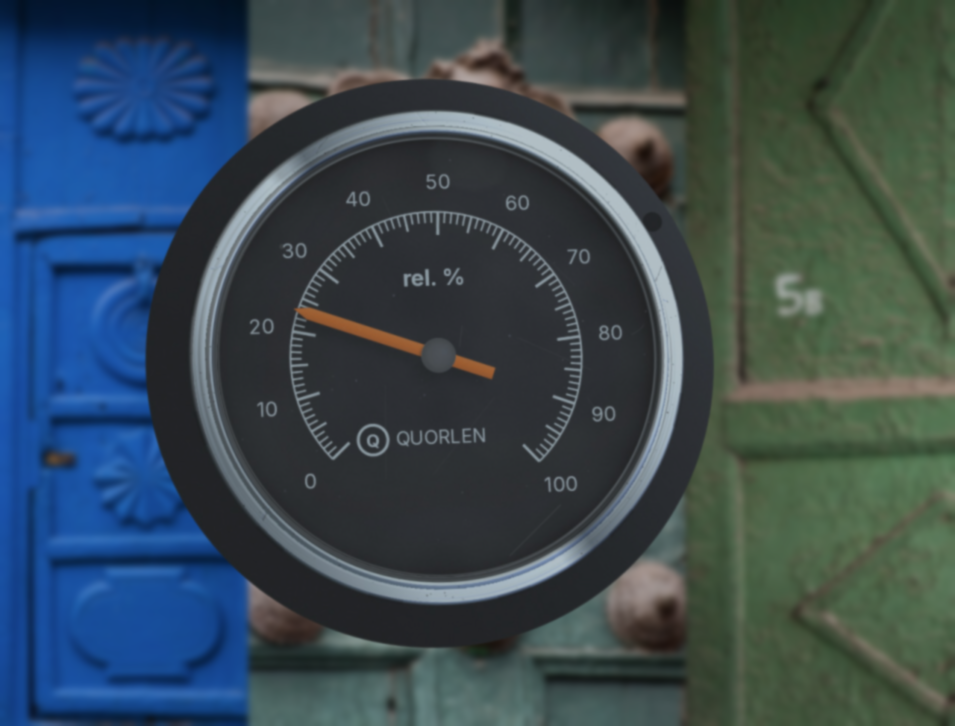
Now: 23,%
